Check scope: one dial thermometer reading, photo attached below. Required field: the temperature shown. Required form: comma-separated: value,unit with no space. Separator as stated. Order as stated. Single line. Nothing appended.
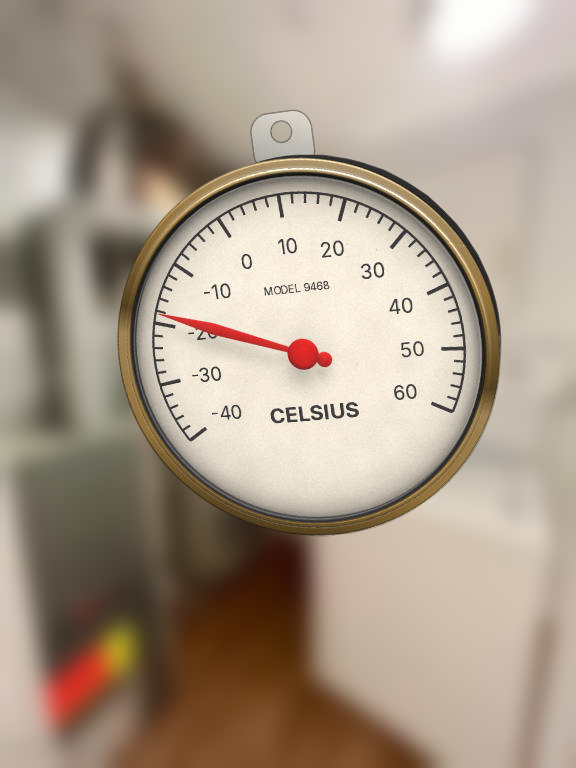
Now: -18,°C
